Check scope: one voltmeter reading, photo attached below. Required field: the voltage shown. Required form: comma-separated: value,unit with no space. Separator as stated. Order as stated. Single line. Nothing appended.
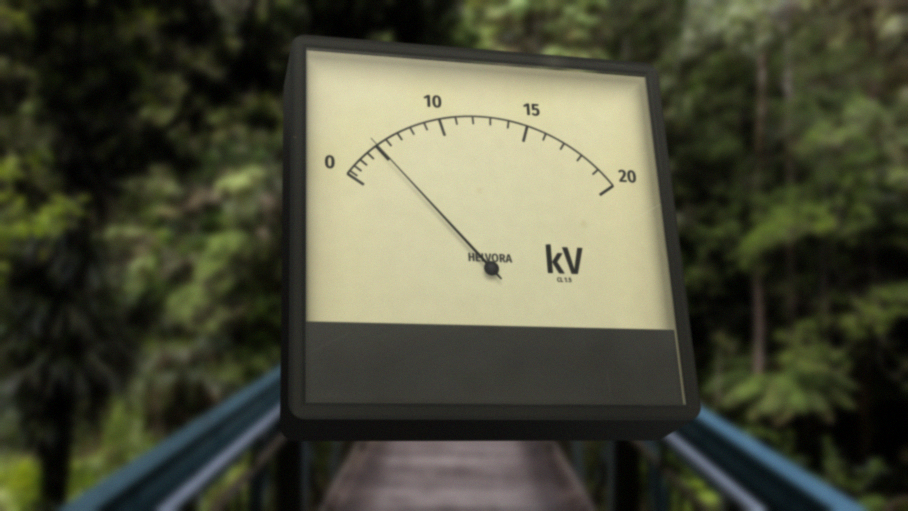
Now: 5,kV
